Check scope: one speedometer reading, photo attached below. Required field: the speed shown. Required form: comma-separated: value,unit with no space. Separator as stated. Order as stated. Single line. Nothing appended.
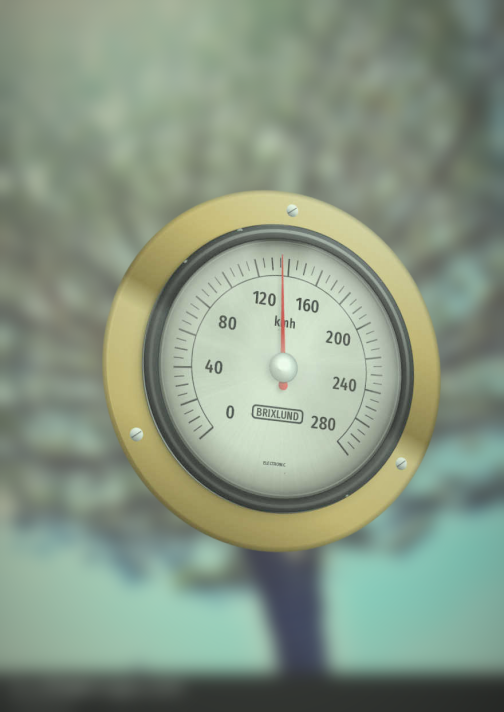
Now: 135,km/h
